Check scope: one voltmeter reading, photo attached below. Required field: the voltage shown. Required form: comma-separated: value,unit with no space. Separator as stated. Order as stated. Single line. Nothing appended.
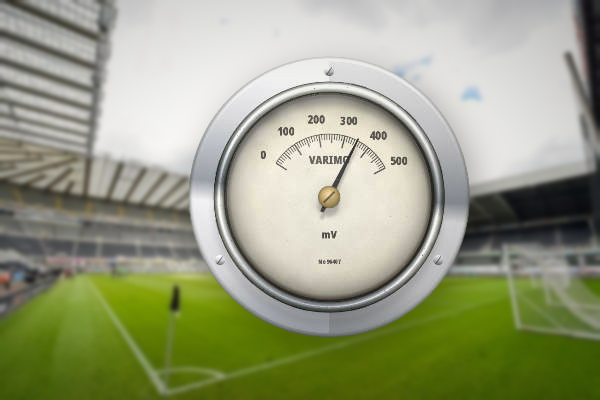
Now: 350,mV
